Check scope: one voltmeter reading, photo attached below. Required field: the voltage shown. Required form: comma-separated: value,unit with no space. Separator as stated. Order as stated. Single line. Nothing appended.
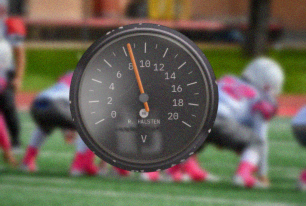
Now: 8.5,V
